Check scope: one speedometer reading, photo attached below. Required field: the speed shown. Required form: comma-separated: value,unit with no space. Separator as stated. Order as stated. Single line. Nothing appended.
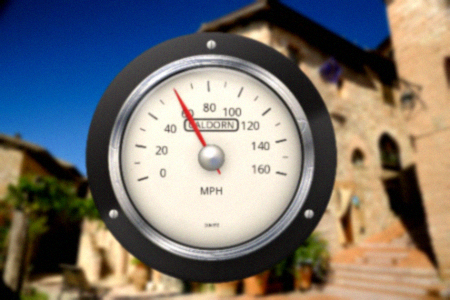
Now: 60,mph
